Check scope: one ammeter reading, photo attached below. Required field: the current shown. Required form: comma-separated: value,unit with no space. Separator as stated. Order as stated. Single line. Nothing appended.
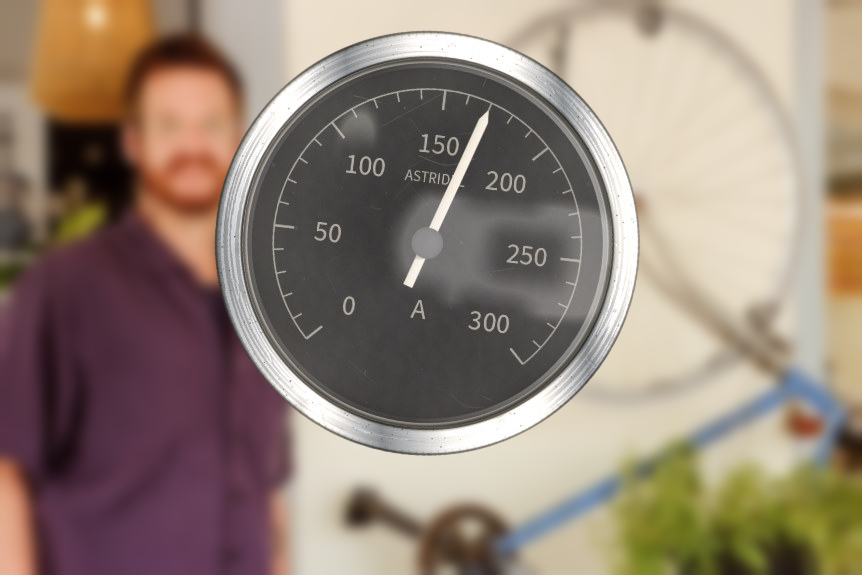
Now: 170,A
